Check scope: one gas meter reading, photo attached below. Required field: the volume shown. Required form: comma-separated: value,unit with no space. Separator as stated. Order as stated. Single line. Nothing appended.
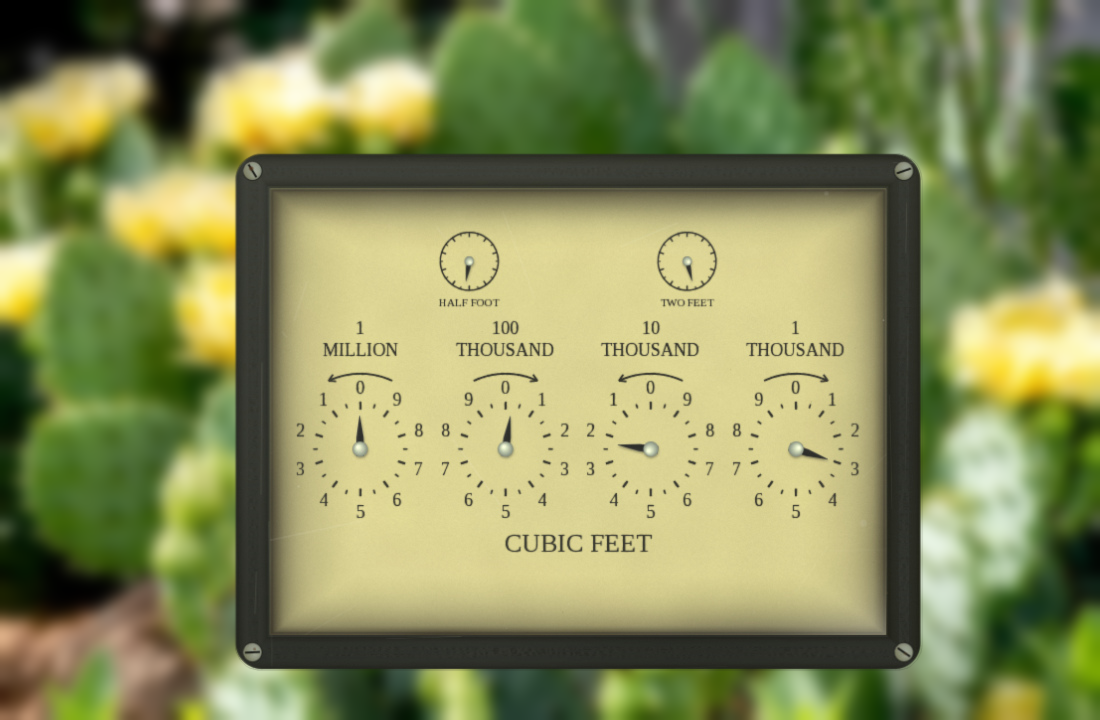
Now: 2300,ft³
